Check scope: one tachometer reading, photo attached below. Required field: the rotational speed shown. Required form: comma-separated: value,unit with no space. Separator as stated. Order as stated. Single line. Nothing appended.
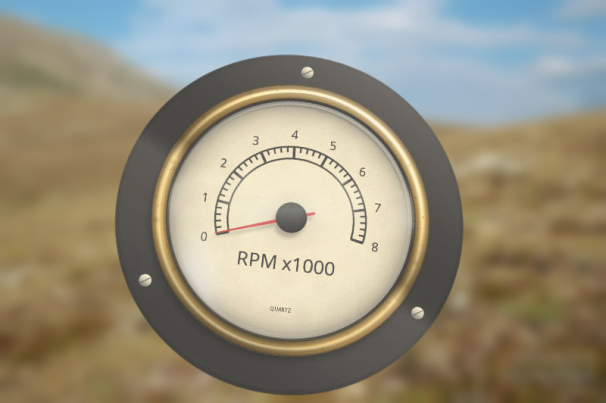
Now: 0,rpm
